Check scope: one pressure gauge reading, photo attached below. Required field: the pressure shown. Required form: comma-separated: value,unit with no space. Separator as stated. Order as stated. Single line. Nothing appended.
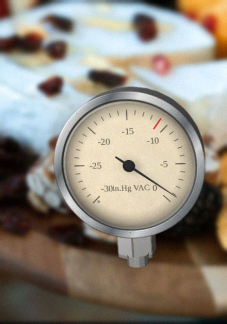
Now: -1,inHg
